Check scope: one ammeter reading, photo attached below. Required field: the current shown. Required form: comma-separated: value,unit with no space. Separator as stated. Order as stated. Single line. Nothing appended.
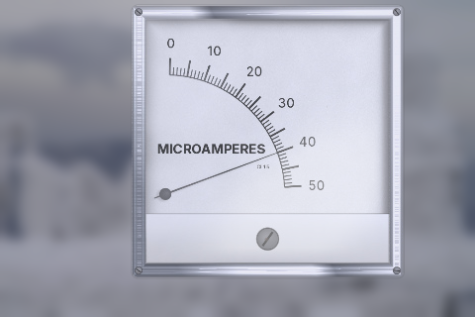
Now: 40,µA
